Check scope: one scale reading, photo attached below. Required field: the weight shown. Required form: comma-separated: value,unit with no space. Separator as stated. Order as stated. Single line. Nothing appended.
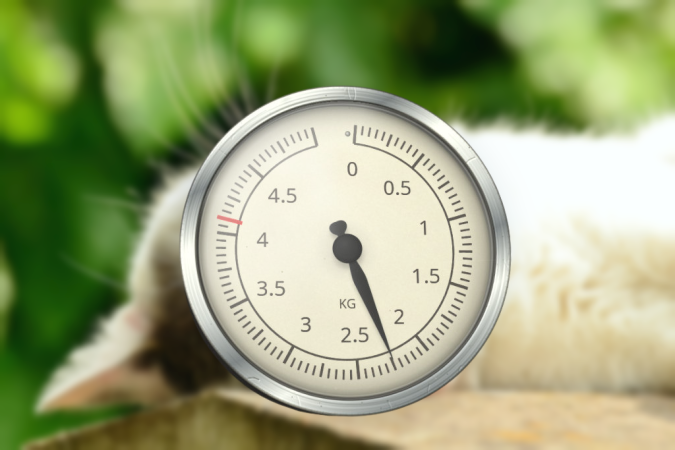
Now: 2.25,kg
